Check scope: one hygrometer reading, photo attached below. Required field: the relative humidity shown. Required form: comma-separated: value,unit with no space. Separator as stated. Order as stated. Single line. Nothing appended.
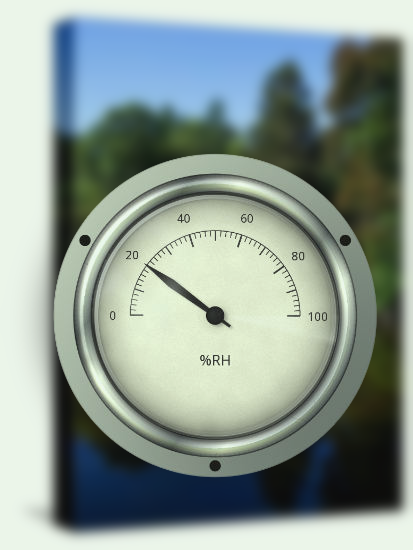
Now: 20,%
